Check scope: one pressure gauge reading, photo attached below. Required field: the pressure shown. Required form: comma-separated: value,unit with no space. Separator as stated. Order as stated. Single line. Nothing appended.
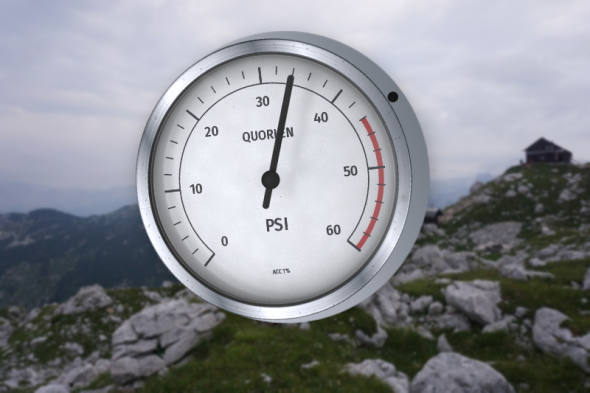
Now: 34,psi
